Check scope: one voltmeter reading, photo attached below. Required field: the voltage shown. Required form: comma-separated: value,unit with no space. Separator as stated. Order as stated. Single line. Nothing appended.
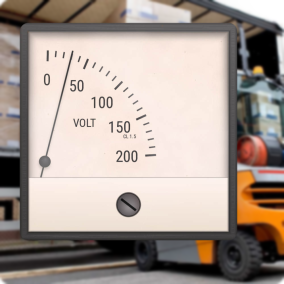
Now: 30,V
